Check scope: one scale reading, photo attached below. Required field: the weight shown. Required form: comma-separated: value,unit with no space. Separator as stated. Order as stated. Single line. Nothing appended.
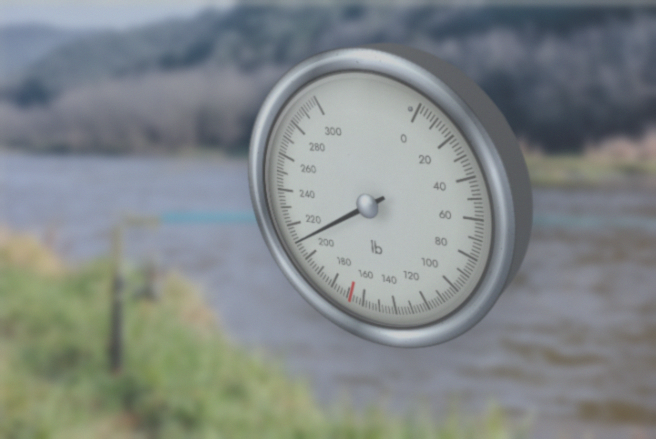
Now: 210,lb
